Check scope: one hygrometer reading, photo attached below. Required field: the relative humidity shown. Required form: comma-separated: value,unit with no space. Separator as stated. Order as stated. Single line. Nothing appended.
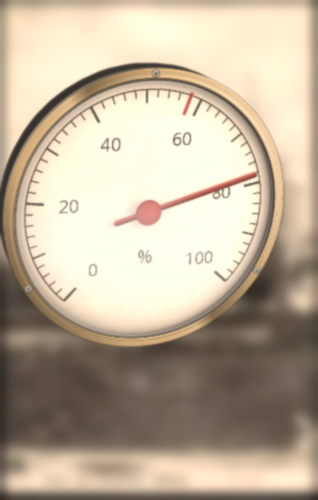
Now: 78,%
